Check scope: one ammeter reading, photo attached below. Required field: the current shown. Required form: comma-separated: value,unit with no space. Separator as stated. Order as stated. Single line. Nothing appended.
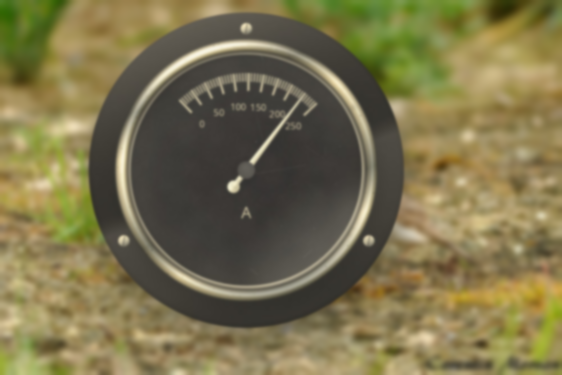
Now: 225,A
